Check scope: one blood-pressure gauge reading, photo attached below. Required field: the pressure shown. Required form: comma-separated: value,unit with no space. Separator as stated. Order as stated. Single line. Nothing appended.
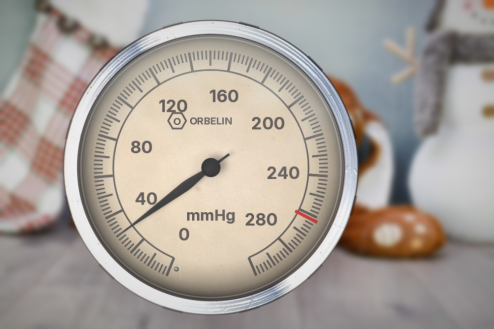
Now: 30,mmHg
